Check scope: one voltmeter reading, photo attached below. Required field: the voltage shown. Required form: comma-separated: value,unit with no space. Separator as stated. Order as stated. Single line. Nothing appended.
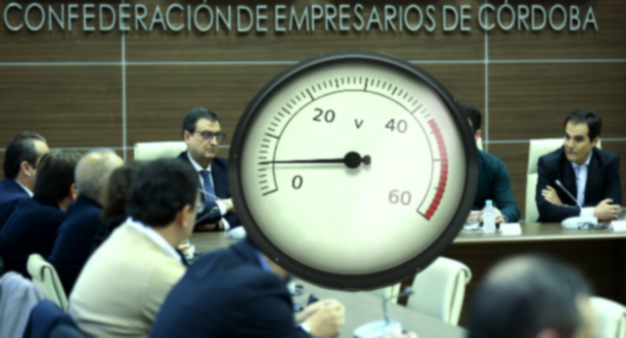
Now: 5,V
